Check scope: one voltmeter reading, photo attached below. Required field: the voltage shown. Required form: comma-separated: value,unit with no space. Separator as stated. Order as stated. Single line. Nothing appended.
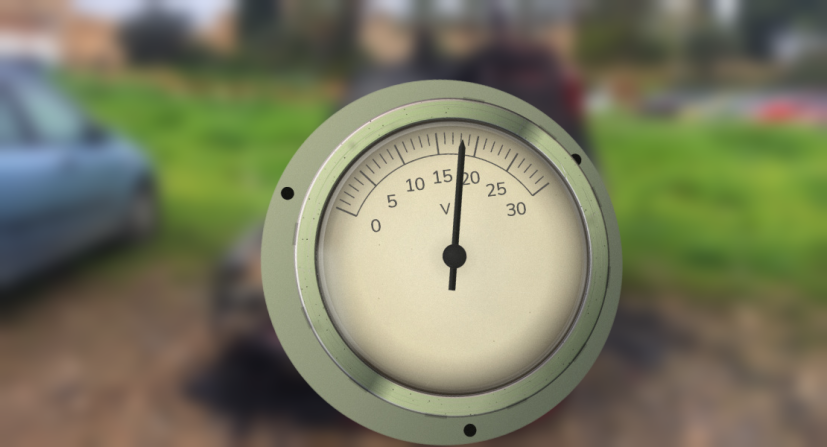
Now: 18,V
